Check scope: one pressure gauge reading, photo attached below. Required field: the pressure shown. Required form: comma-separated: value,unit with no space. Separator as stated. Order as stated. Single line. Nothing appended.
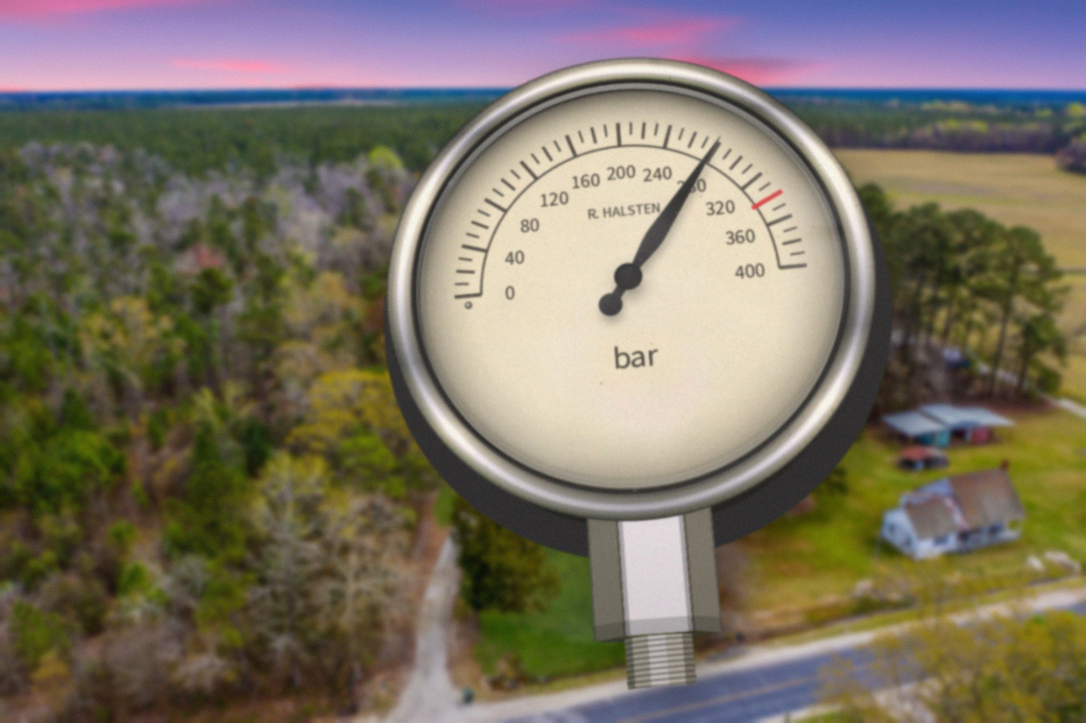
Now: 280,bar
